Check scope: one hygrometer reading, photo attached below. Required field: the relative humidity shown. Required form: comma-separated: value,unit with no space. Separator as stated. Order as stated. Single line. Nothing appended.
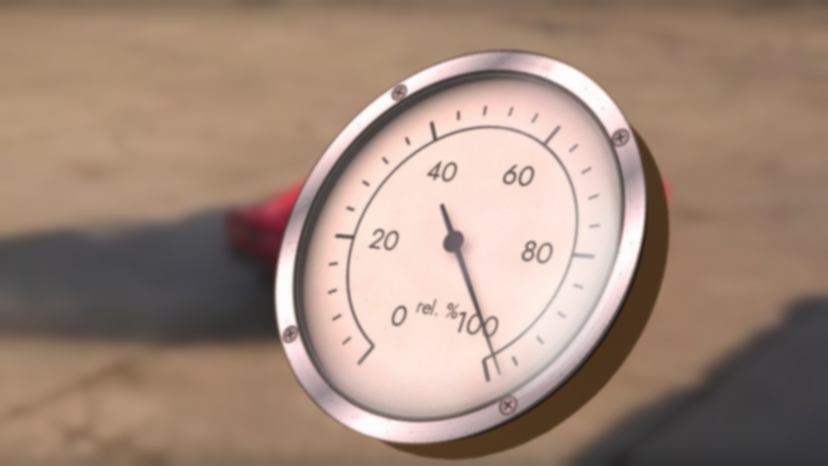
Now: 98,%
